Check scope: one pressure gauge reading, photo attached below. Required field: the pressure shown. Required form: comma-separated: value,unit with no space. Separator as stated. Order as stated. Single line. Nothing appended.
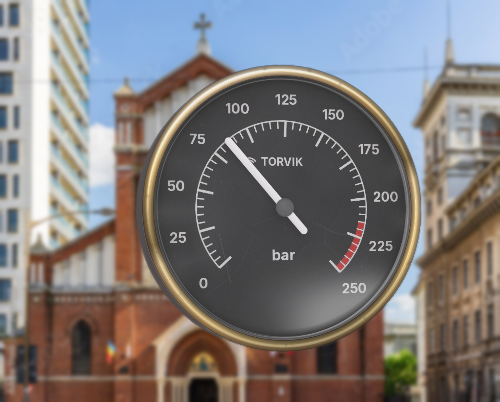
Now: 85,bar
